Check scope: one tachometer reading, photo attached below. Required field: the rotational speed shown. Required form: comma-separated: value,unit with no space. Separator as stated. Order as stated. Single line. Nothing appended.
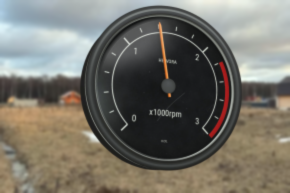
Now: 1400,rpm
